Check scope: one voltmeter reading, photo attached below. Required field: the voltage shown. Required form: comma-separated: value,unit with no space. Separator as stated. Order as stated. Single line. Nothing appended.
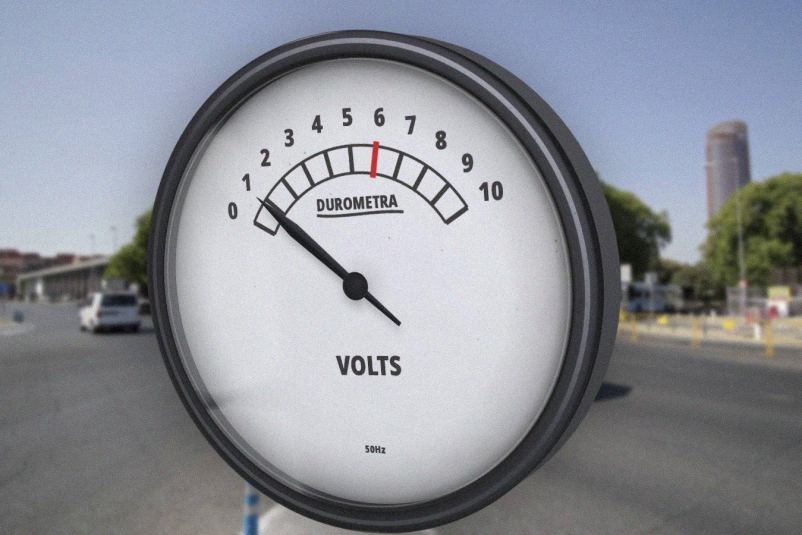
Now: 1,V
